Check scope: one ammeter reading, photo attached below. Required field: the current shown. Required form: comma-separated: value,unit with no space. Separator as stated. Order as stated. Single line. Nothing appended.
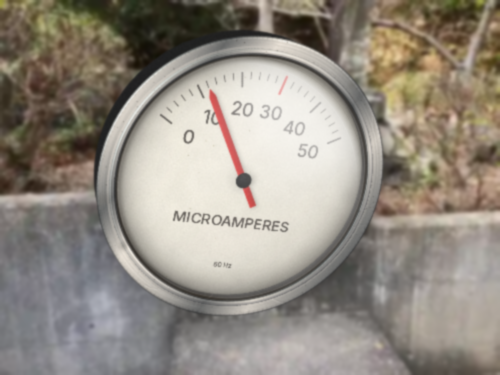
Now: 12,µA
